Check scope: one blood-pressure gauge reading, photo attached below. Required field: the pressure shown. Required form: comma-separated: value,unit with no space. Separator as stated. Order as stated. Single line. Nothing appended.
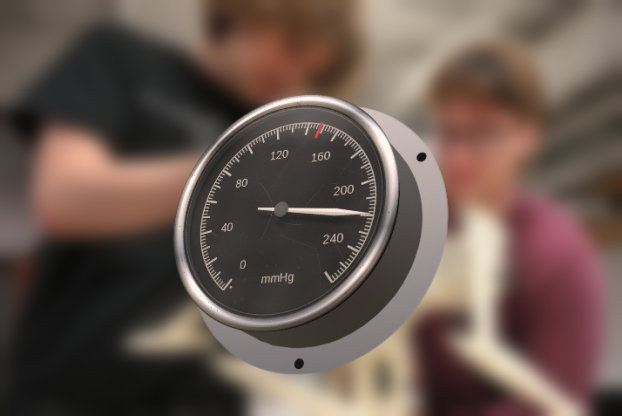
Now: 220,mmHg
